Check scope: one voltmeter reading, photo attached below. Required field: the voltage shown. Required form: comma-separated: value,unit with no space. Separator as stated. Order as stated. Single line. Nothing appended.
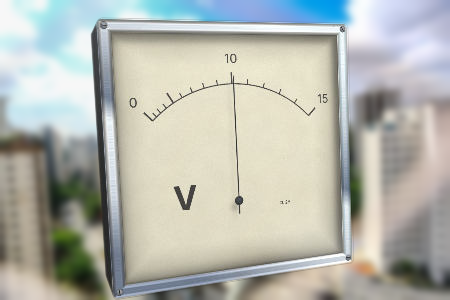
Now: 10,V
